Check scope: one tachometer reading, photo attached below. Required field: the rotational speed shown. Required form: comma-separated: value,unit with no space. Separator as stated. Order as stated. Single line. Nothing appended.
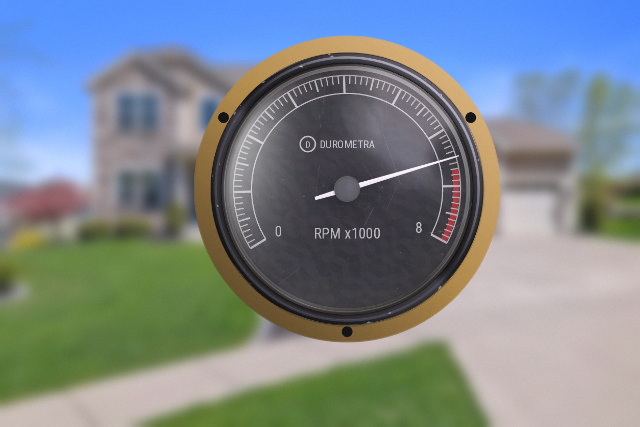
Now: 6500,rpm
